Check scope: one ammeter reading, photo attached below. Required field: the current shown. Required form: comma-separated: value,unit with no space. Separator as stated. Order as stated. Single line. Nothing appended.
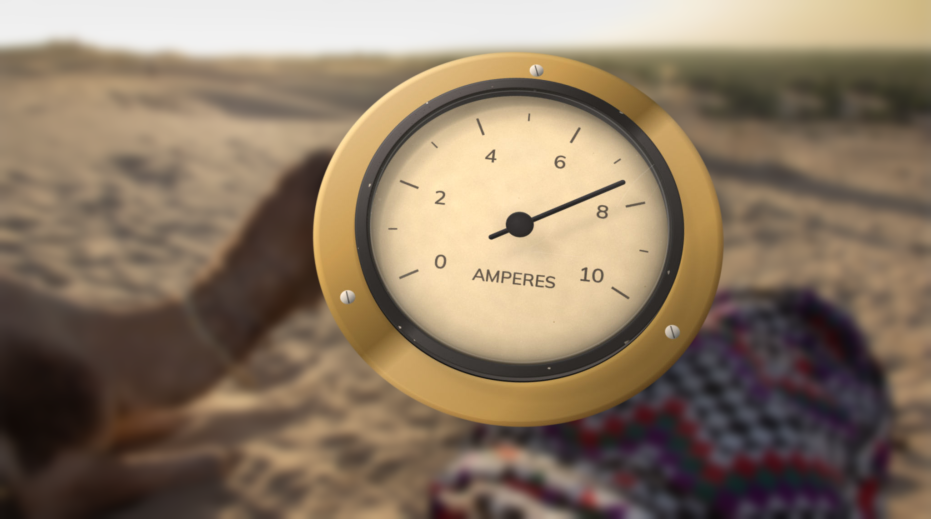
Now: 7.5,A
